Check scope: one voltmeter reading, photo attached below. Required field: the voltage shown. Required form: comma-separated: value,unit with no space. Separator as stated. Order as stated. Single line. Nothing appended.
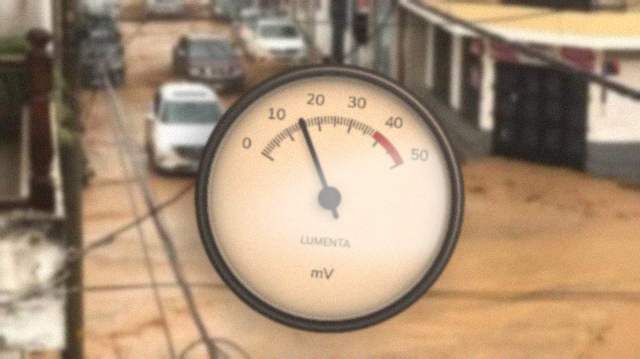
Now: 15,mV
